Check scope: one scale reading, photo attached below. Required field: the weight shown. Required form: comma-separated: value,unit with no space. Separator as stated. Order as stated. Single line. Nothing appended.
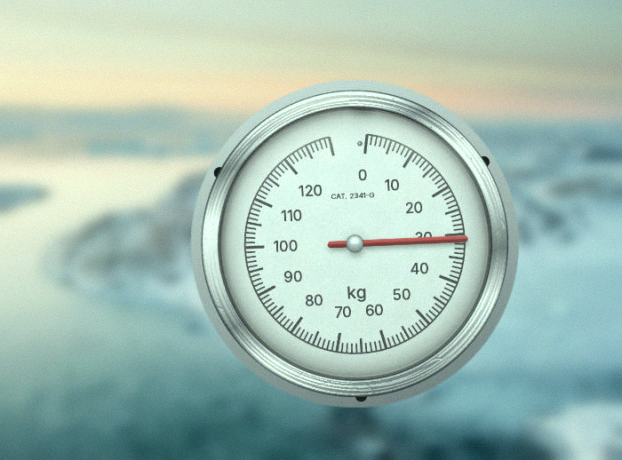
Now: 31,kg
